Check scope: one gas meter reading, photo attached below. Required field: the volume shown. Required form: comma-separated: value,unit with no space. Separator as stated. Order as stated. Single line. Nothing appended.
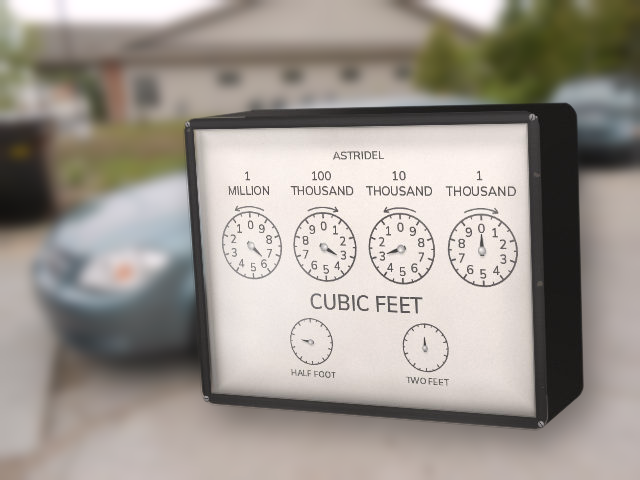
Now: 633000,ft³
